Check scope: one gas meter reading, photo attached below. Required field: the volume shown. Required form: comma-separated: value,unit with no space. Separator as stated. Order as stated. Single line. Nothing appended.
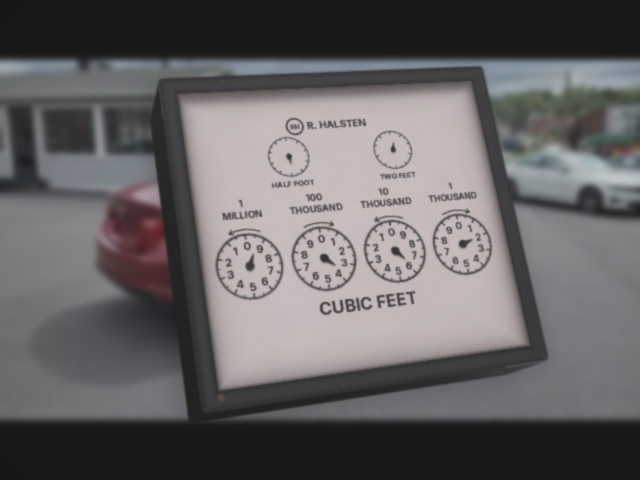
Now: 936200,ft³
